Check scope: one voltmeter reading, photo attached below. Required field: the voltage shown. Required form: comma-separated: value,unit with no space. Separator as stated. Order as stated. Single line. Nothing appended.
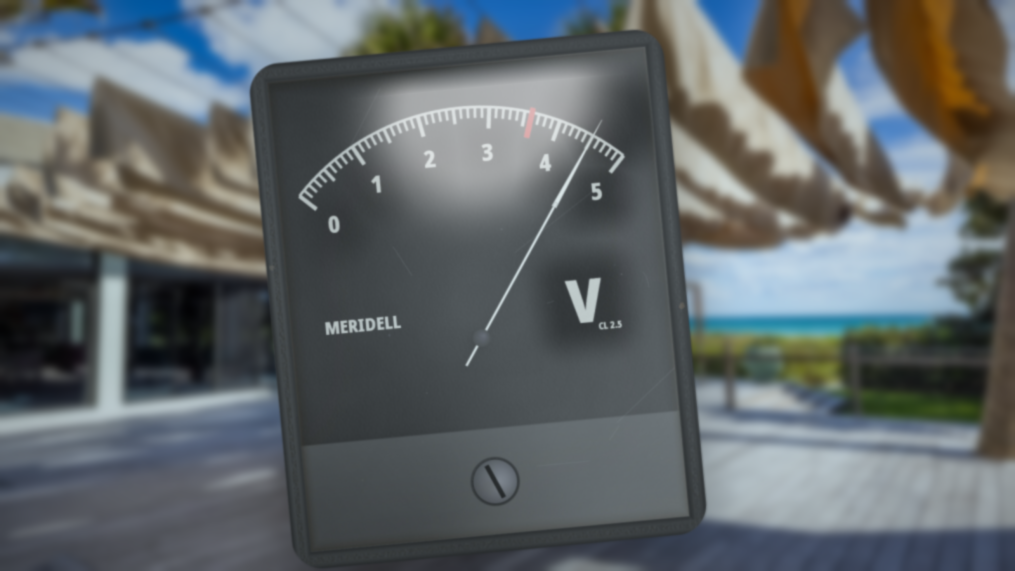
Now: 4.5,V
